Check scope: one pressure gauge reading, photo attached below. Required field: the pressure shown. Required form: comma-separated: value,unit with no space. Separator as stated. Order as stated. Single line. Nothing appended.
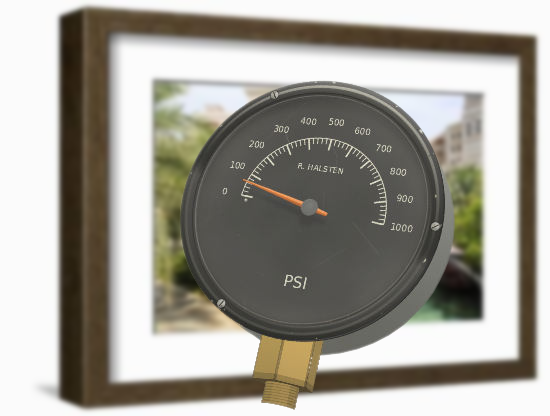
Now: 60,psi
